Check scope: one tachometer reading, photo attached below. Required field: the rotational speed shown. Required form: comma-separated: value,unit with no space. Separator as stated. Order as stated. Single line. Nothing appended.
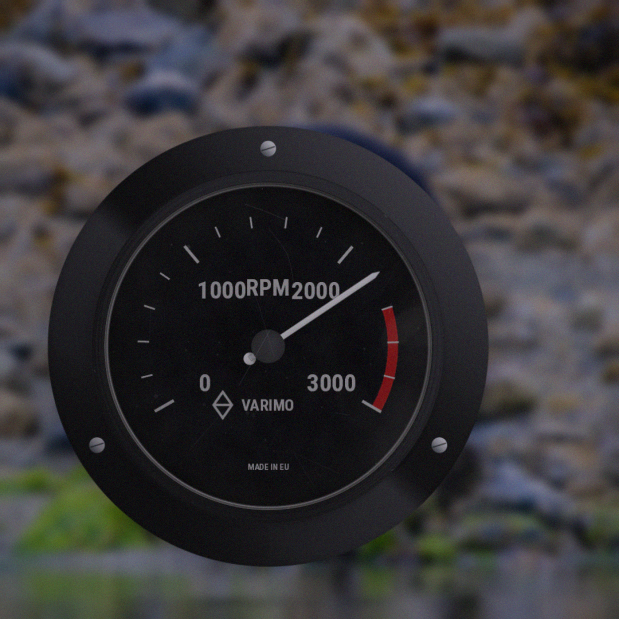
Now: 2200,rpm
